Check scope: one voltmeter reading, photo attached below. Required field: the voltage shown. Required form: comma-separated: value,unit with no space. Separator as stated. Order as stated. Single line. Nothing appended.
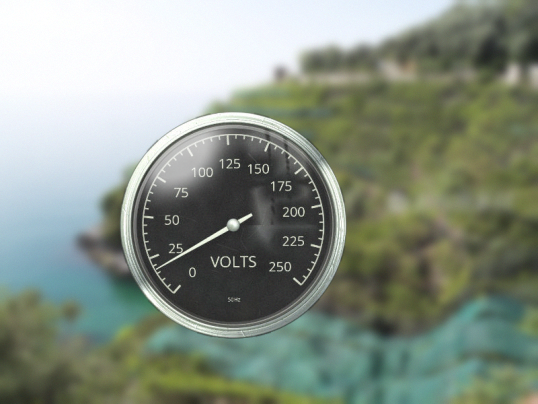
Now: 17.5,V
